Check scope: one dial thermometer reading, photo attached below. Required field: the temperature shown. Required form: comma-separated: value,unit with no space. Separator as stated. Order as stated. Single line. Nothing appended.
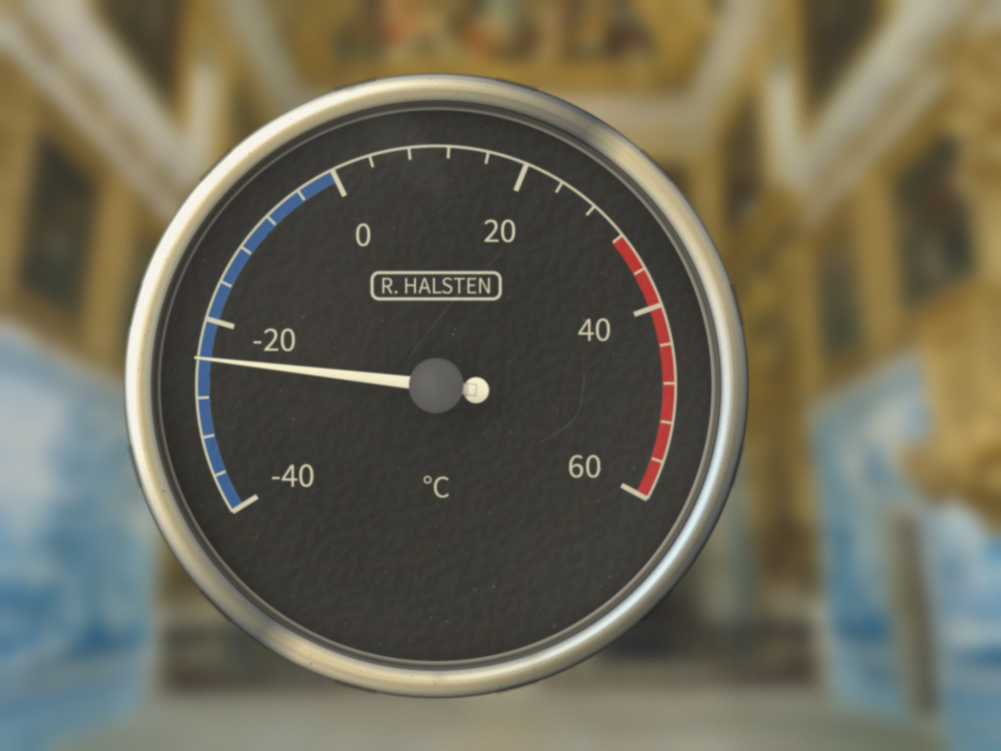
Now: -24,°C
